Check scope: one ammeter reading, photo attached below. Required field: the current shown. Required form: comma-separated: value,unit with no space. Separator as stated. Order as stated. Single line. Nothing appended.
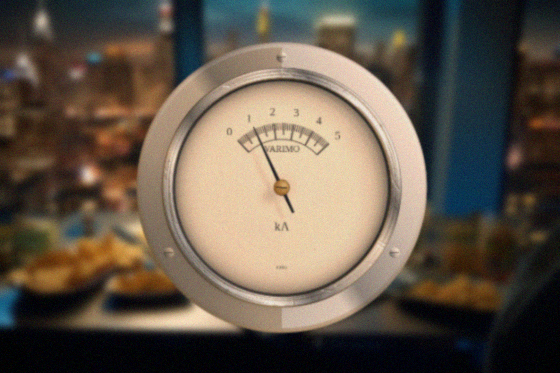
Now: 1,kA
